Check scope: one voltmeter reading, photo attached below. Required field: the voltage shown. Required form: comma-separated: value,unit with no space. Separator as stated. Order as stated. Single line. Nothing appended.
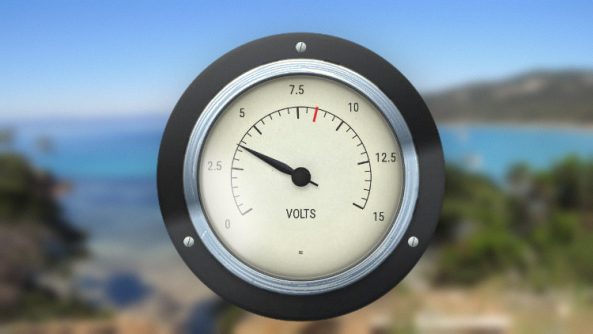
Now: 3.75,V
